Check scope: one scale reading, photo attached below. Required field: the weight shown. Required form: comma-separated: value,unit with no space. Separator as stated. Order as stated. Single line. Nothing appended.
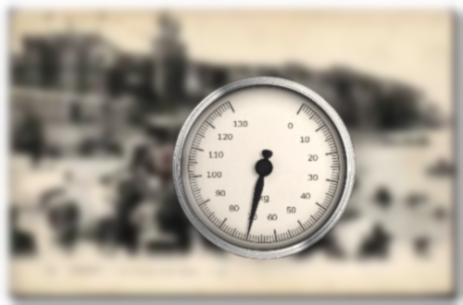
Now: 70,kg
